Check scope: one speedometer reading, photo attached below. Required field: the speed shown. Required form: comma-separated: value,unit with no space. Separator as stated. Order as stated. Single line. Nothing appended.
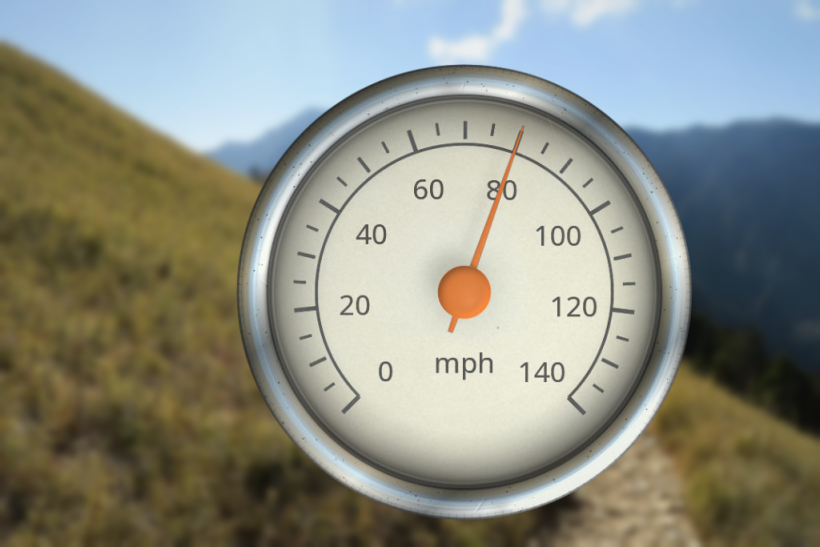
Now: 80,mph
